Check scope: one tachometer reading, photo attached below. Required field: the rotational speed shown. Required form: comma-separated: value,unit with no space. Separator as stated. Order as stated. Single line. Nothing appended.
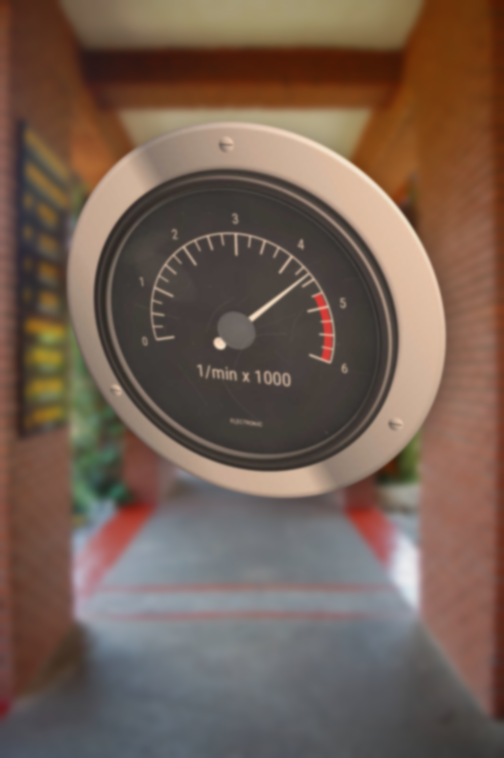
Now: 4375,rpm
